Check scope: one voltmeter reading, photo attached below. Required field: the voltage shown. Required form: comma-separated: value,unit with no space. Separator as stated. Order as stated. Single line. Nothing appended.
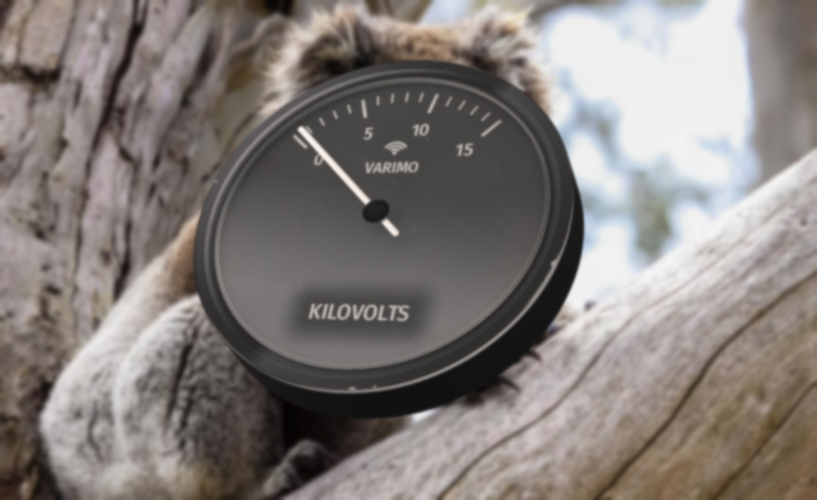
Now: 0.5,kV
